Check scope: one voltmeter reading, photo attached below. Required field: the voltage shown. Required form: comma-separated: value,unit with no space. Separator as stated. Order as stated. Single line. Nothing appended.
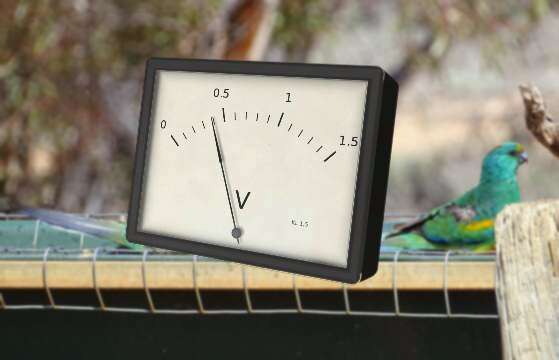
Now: 0.4,V
